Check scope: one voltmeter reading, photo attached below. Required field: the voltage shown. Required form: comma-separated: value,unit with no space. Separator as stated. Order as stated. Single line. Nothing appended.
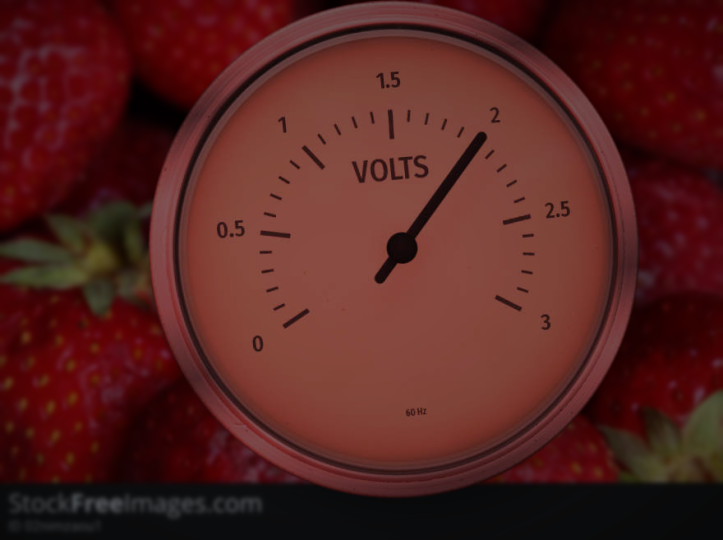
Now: 2,V
